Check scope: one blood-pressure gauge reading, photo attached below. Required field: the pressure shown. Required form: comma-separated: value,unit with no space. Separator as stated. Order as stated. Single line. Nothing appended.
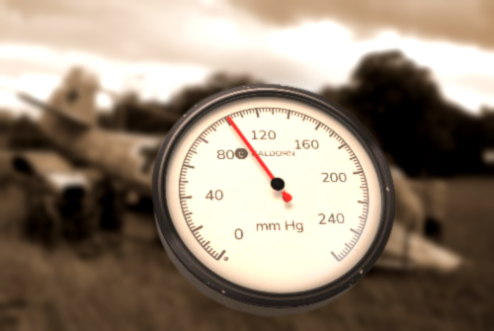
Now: 100,mmHg
